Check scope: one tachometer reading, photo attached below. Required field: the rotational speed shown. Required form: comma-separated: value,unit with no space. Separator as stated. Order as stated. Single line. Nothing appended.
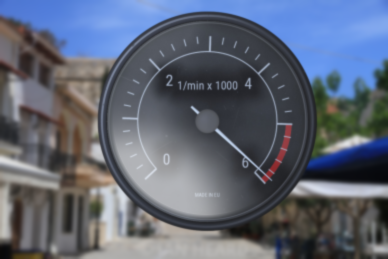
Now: 5900,rpm
